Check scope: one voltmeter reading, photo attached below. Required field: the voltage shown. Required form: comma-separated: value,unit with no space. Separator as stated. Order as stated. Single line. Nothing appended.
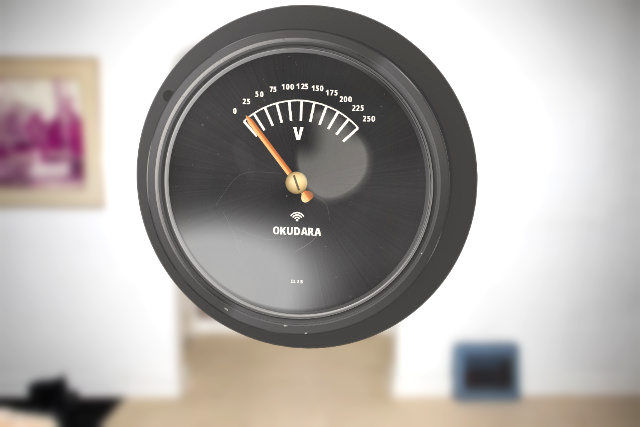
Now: 12.5,V
